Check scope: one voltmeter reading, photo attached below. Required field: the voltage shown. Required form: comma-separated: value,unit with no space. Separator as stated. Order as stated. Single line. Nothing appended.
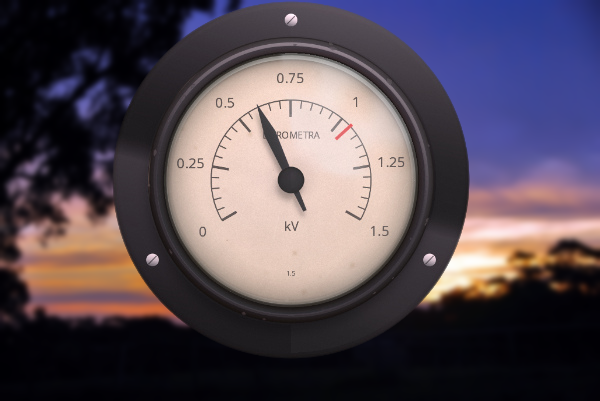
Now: 0.6,kV
